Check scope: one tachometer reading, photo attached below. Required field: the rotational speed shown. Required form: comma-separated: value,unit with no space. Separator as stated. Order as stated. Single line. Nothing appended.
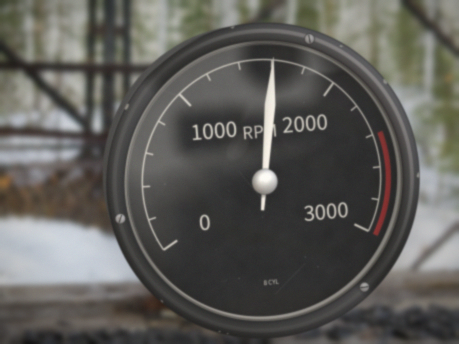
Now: 1600,rpm
